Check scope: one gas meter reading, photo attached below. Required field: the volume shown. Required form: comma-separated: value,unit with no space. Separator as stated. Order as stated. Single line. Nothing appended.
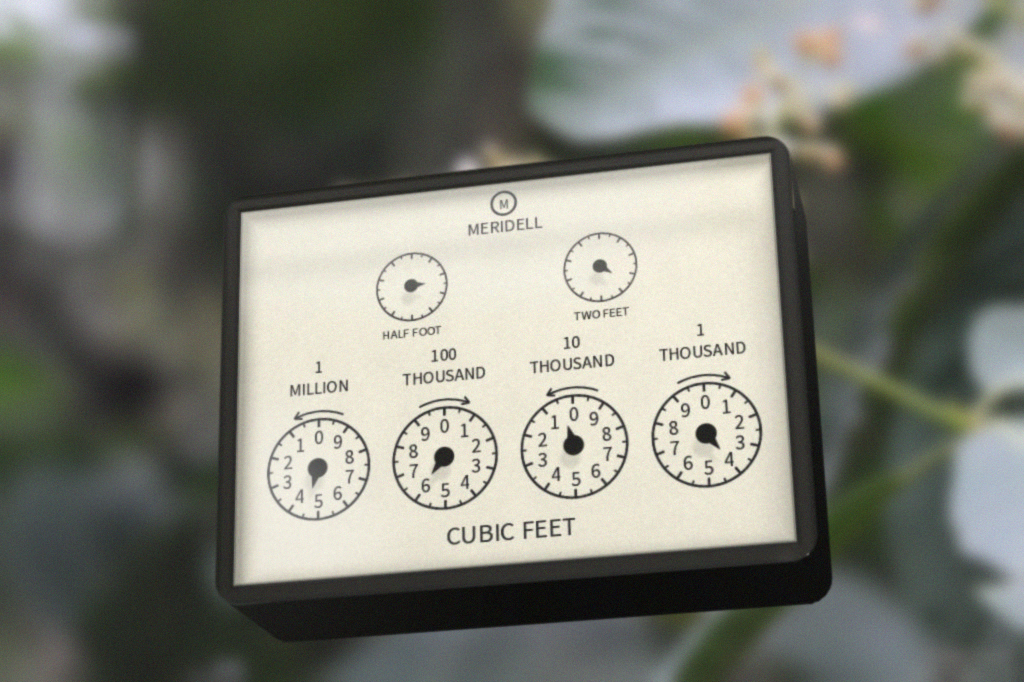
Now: 460400,ft³
